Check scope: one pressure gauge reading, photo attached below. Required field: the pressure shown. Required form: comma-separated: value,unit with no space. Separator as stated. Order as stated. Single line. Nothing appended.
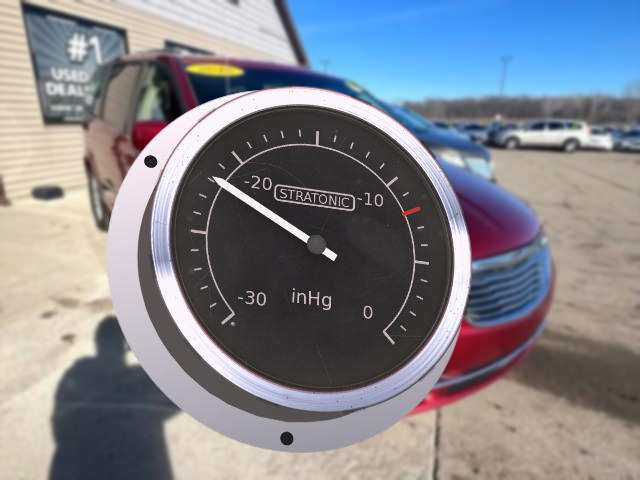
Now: -22,inHg
